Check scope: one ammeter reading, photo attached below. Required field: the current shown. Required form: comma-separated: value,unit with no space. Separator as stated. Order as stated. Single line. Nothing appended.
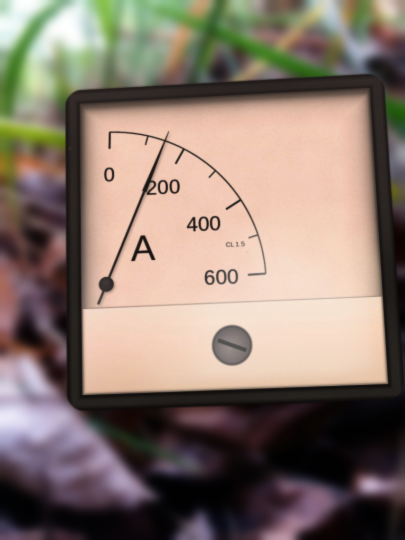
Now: 150,A
